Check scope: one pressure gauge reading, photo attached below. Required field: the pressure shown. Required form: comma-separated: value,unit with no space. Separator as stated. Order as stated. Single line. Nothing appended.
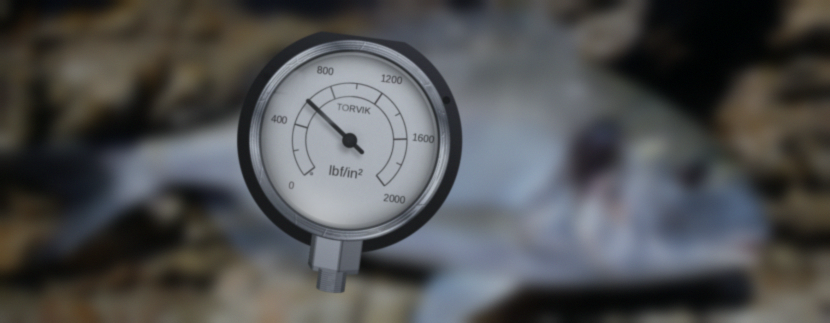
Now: 600,psi
